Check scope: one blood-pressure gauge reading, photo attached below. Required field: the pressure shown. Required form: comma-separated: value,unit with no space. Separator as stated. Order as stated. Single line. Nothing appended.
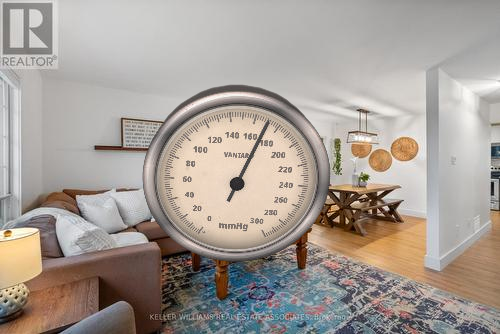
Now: 170,mmHg
